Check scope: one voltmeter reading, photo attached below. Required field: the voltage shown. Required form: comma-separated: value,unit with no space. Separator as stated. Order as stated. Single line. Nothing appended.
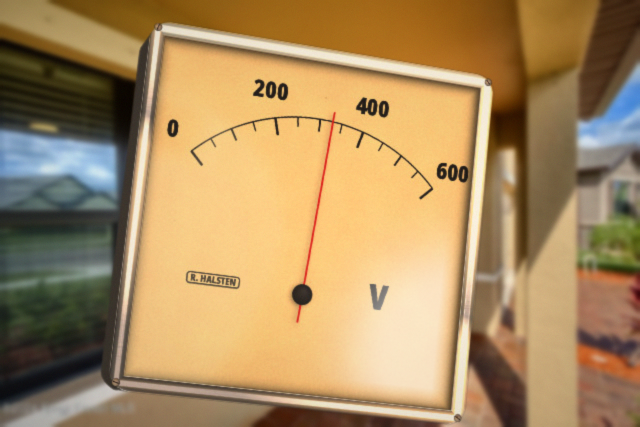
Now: 325,V
